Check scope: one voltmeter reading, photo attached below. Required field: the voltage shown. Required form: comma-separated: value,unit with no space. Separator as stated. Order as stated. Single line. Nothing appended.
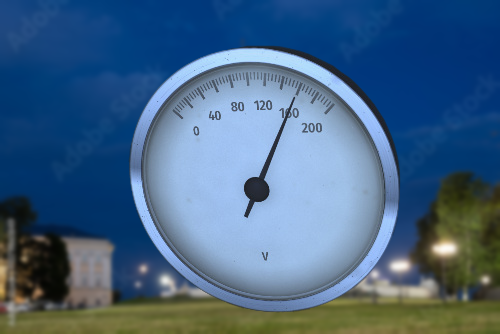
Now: 160,V
